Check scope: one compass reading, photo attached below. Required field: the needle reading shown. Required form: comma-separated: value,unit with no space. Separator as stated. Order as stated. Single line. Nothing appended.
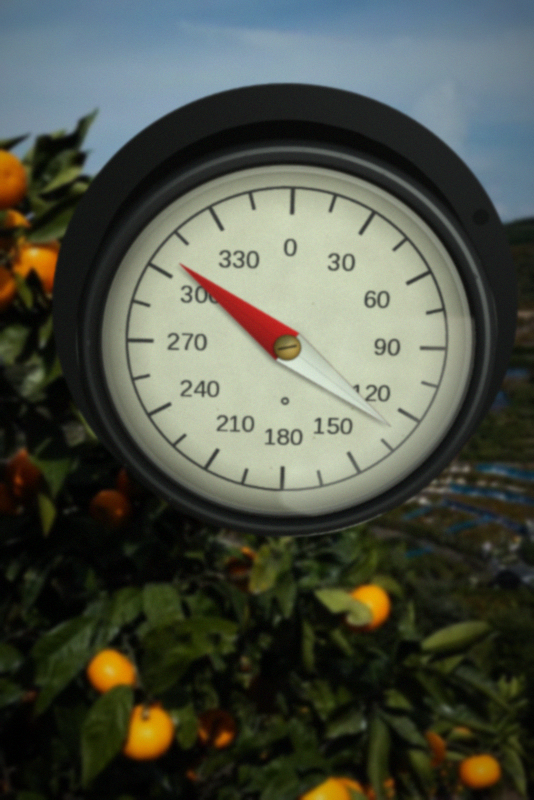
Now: 307.5,°
